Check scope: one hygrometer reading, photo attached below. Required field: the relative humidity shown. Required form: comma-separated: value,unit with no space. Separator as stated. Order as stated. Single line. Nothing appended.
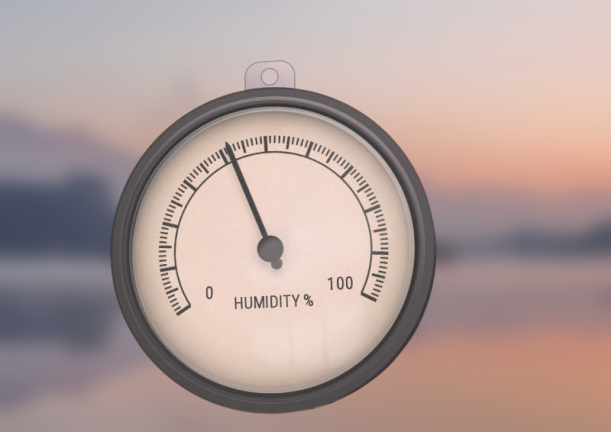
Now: 42,%
